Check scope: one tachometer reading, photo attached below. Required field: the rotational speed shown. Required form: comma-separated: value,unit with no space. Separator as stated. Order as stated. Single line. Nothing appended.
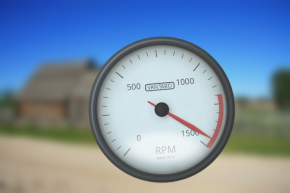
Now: 1450,rpm
